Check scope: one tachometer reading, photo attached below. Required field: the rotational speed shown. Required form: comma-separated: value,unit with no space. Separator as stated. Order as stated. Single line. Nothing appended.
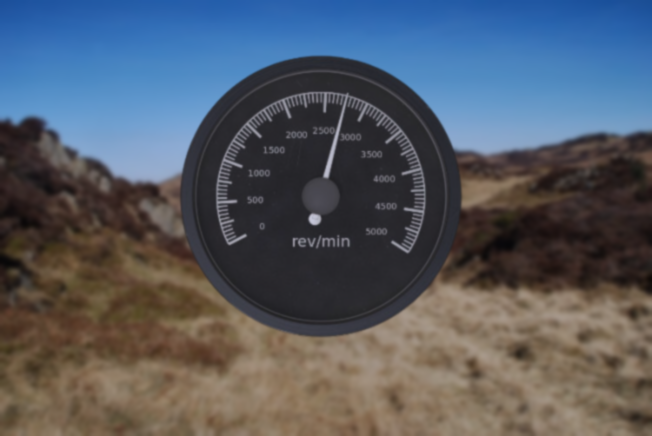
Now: 2750,rpm
